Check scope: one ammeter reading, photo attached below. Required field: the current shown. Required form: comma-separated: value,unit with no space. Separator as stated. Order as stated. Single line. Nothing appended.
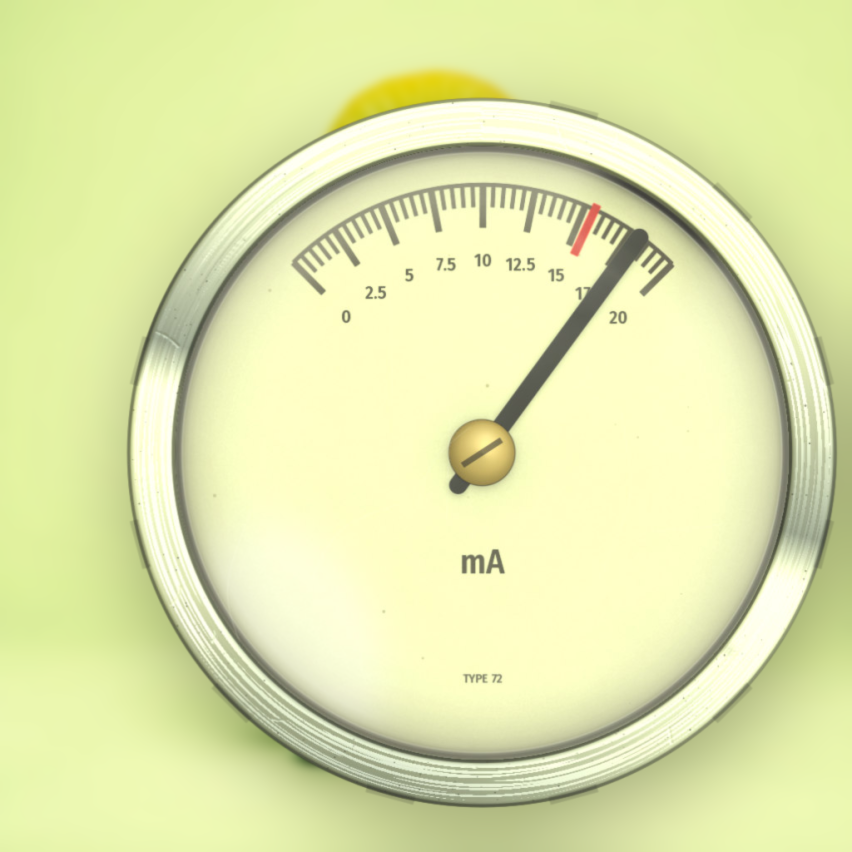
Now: 18,mA
